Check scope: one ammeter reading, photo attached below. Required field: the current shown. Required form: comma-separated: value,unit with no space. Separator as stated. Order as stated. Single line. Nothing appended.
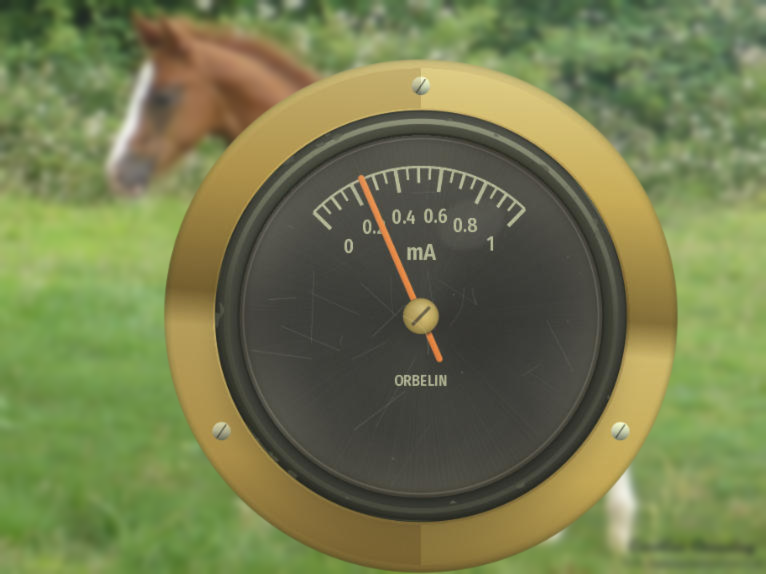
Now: 0.25,mA
